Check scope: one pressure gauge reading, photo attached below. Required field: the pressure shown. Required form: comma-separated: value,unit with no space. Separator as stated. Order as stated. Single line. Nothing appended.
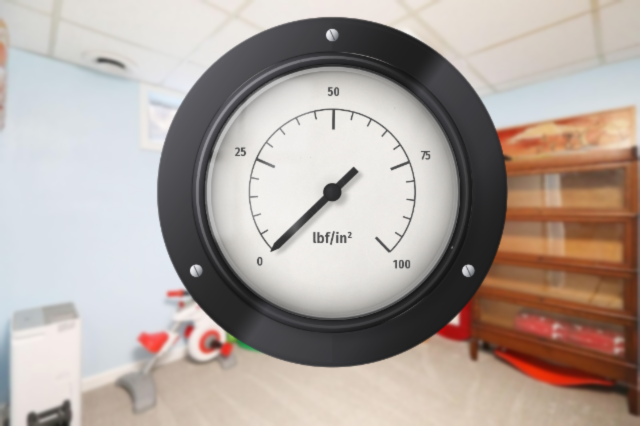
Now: 0,psi
